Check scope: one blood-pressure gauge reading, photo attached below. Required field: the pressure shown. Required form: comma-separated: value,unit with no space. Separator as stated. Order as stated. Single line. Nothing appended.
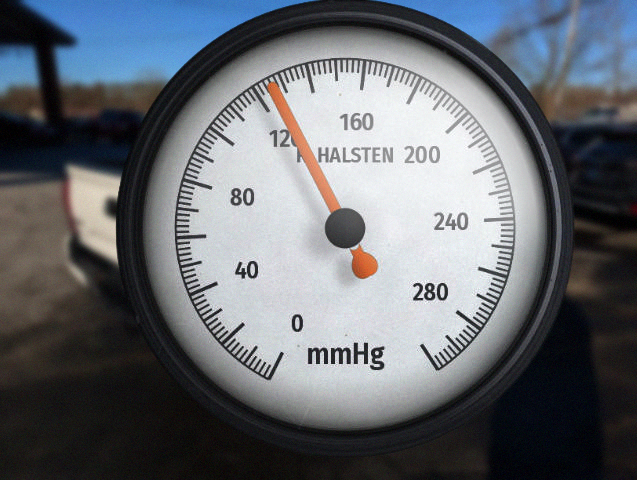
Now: 126,mmHg
